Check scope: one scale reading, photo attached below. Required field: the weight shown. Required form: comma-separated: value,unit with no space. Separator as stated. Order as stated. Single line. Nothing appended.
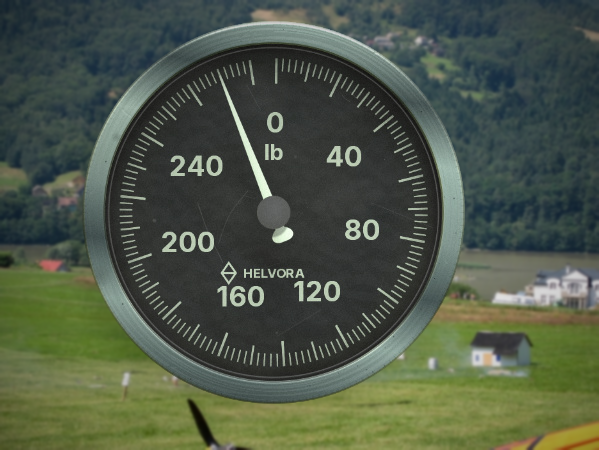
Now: 270,lb
